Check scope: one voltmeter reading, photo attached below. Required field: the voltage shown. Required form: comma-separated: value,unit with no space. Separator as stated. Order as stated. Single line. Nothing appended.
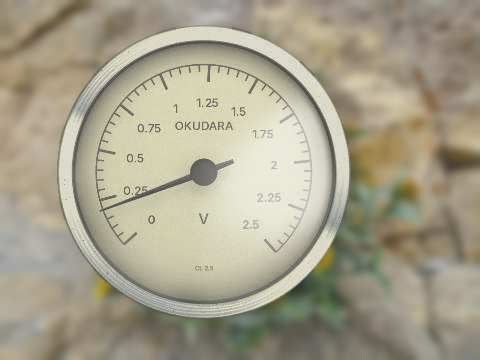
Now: 0.2,V
